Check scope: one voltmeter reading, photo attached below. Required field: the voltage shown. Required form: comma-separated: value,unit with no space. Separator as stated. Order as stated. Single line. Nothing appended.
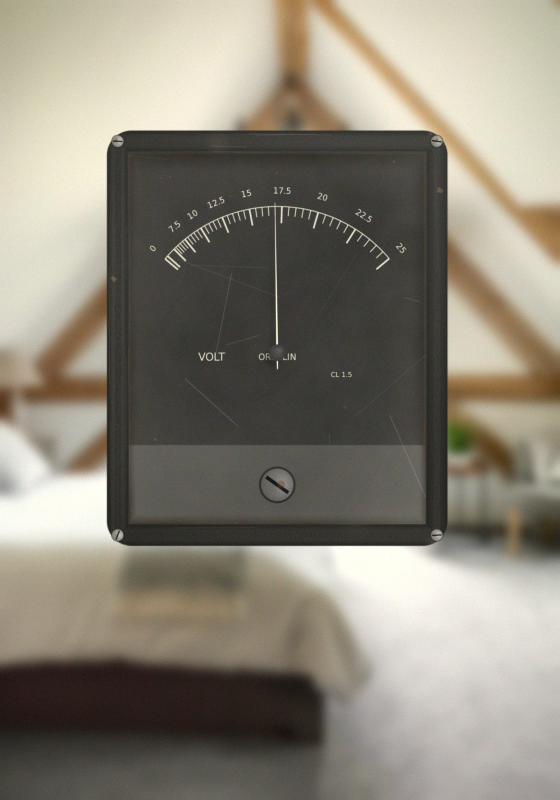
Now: 17,V
